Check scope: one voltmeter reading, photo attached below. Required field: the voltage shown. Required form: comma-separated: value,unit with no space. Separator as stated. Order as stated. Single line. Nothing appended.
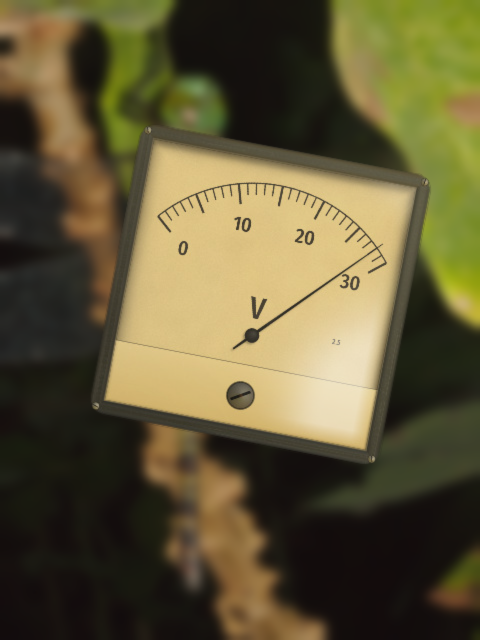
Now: 28,V
